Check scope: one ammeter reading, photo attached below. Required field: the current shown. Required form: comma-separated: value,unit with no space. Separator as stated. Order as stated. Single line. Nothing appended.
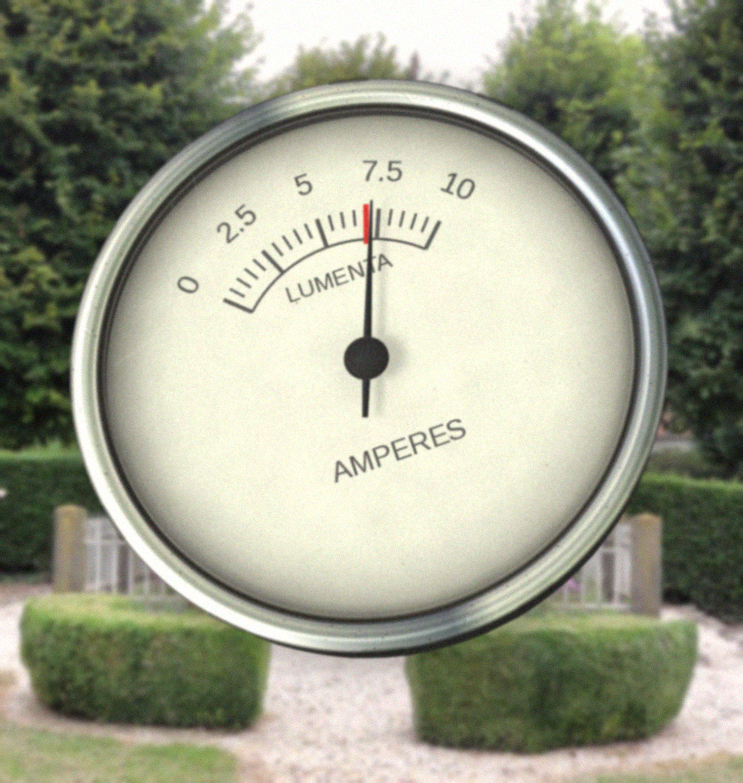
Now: 7.25,A
